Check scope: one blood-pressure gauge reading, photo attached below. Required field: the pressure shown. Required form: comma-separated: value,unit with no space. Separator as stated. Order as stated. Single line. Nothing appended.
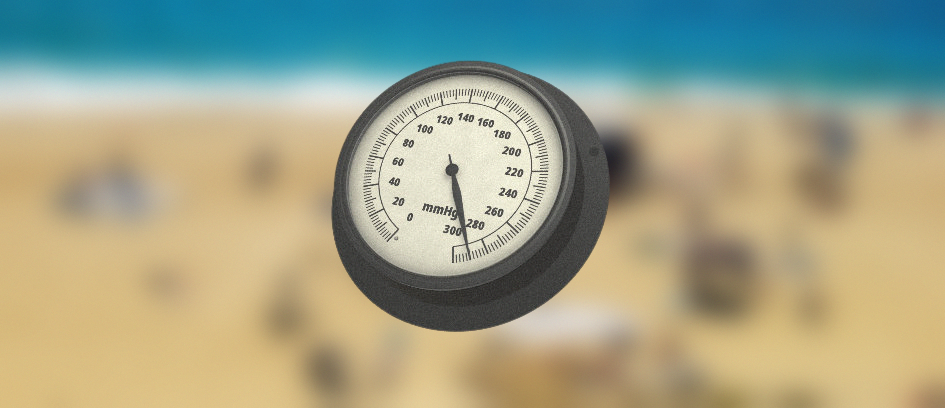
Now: 290,mmHg
